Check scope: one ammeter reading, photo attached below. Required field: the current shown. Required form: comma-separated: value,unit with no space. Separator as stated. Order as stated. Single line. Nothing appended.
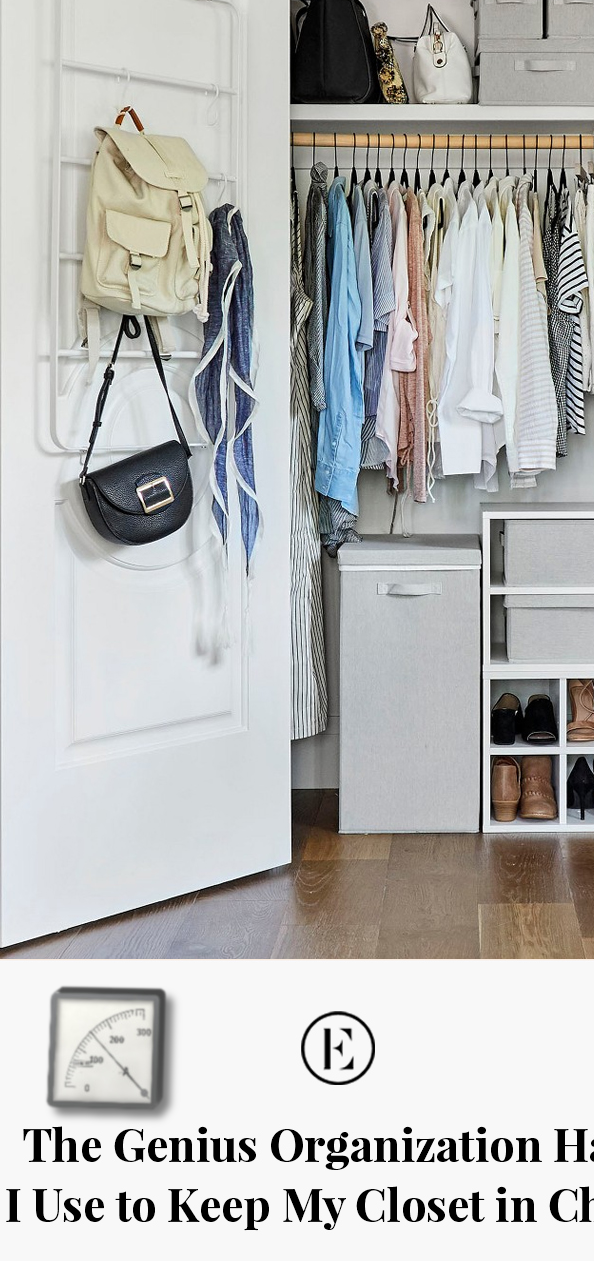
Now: 150,A
